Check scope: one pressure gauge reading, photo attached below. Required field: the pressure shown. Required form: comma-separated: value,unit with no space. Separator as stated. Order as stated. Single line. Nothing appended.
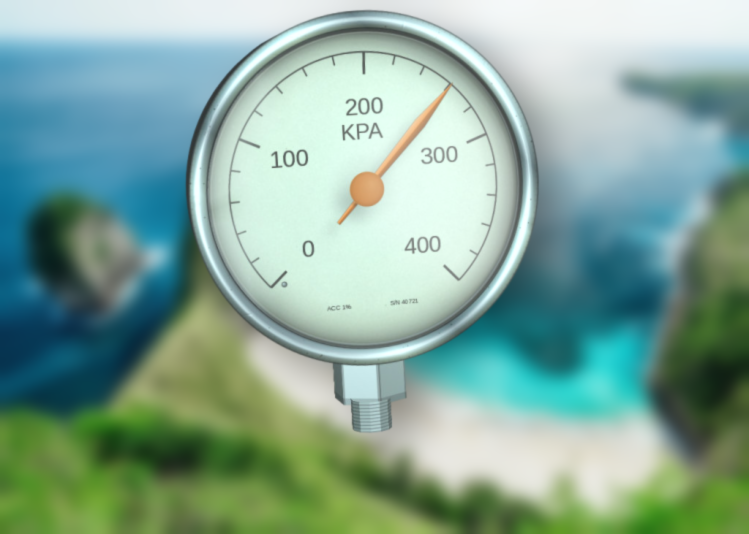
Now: 260,kPa
